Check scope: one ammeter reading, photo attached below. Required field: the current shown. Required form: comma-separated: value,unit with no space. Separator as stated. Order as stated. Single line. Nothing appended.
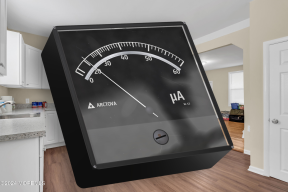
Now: 20,µA
